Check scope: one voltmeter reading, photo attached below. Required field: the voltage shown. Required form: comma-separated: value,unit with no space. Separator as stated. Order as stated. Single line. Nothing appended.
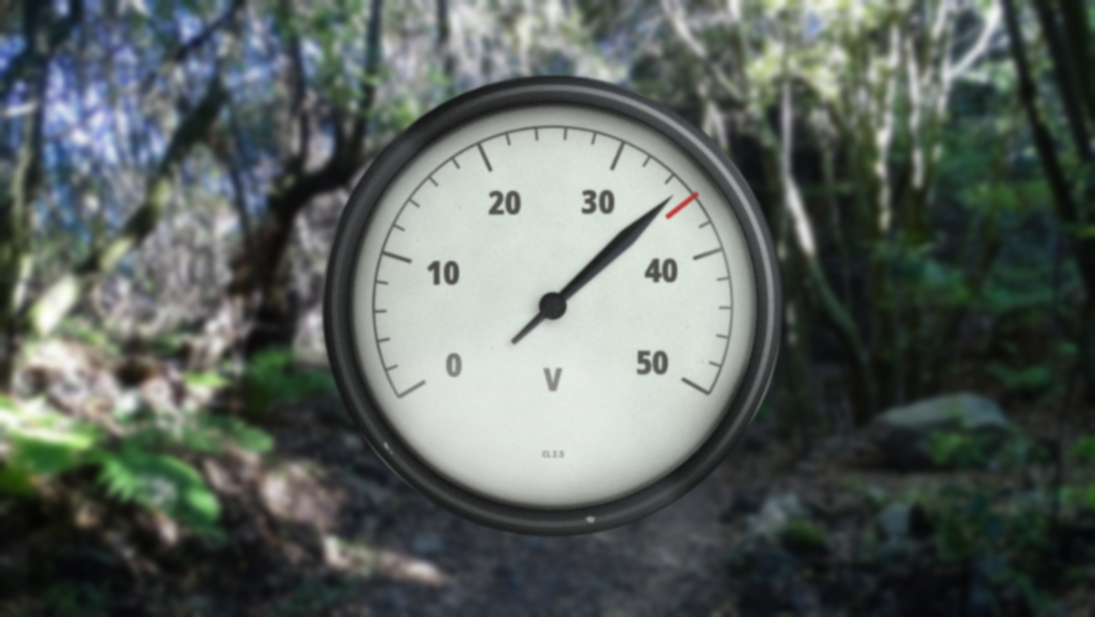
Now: 35,V
